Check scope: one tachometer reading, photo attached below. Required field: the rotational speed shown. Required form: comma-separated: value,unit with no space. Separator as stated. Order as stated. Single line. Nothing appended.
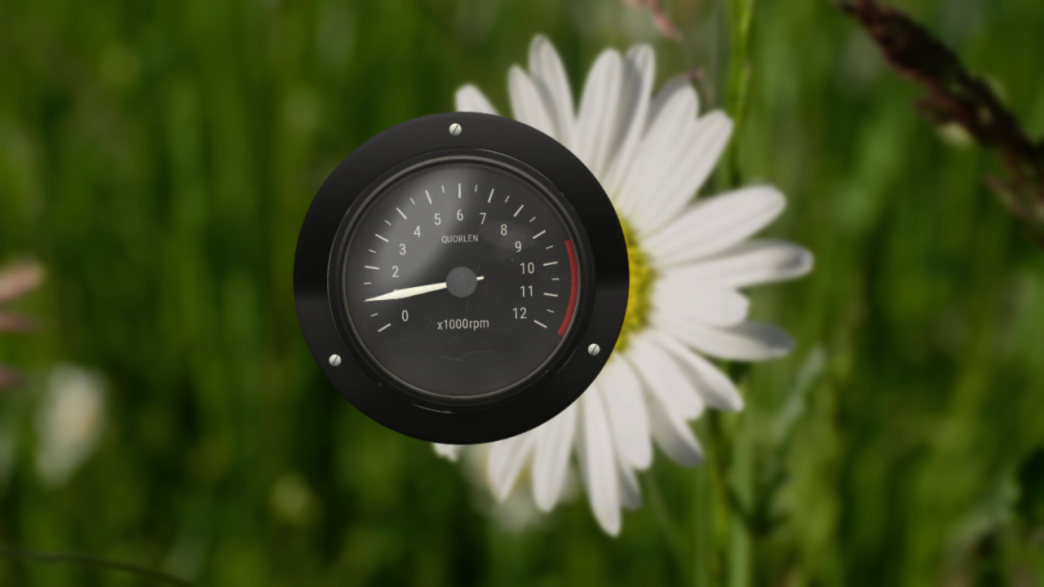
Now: 1000,rpm
